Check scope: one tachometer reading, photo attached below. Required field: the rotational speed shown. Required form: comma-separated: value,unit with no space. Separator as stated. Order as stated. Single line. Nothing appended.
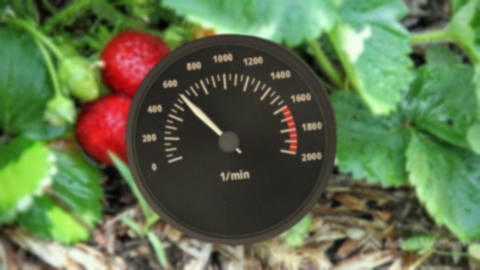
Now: 600,rpm
